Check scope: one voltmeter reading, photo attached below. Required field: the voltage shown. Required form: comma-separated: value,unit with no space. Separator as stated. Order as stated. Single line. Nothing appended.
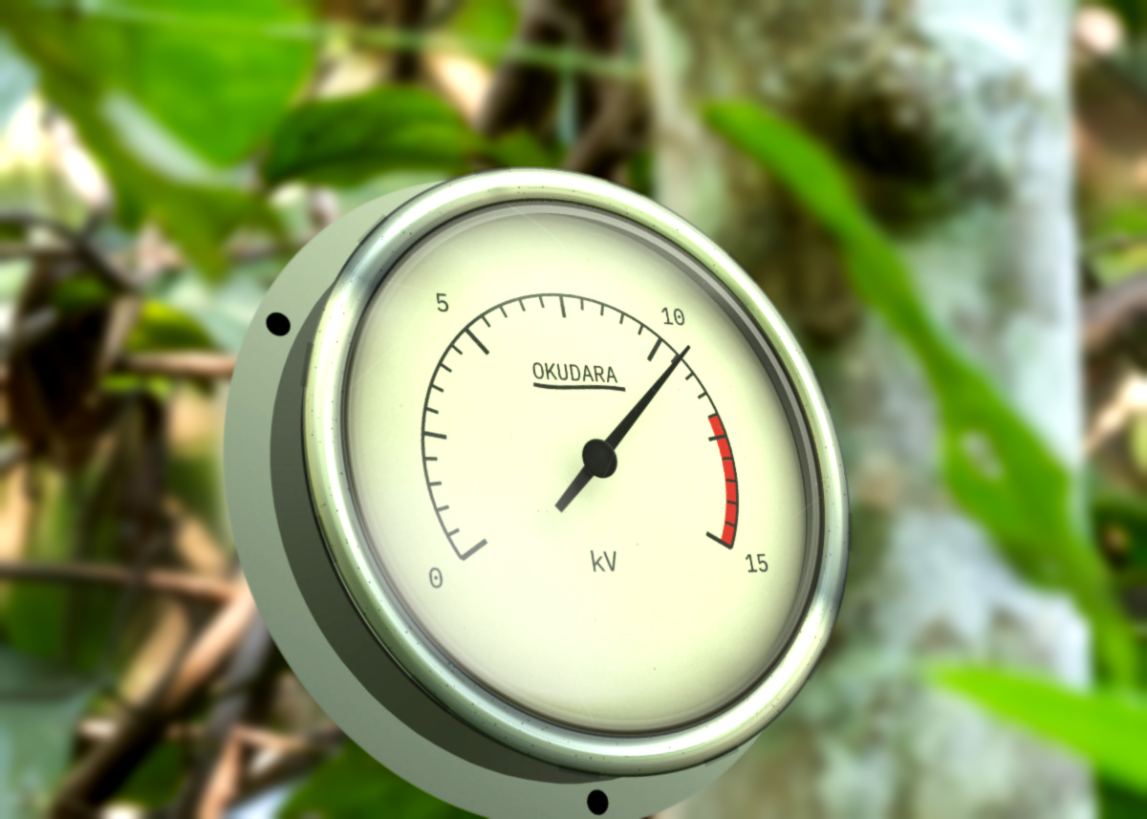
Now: 10.5,kV
